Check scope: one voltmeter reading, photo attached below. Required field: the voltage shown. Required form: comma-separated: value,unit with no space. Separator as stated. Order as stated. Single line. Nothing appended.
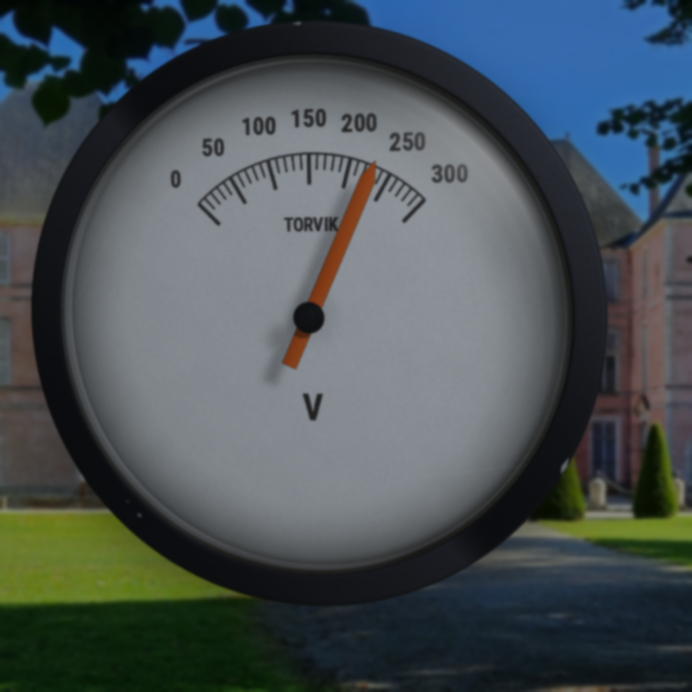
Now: 230,V
